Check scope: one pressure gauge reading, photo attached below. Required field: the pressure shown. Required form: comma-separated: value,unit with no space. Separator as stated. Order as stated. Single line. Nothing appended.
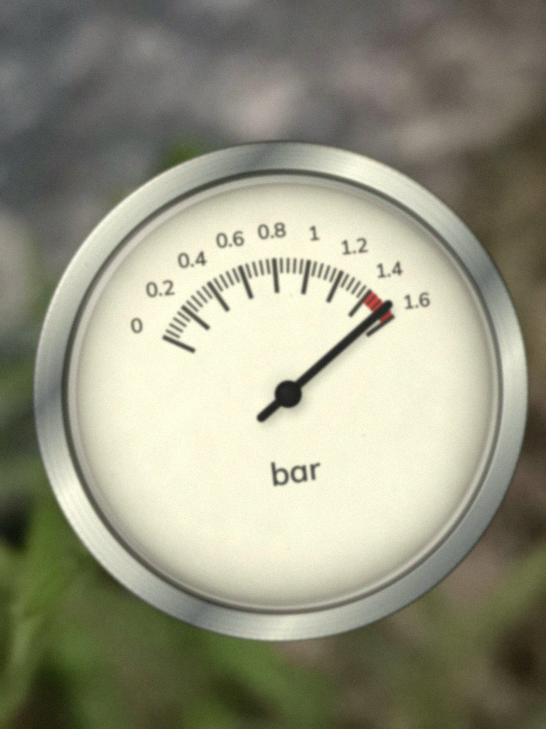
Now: 1.52,bar
